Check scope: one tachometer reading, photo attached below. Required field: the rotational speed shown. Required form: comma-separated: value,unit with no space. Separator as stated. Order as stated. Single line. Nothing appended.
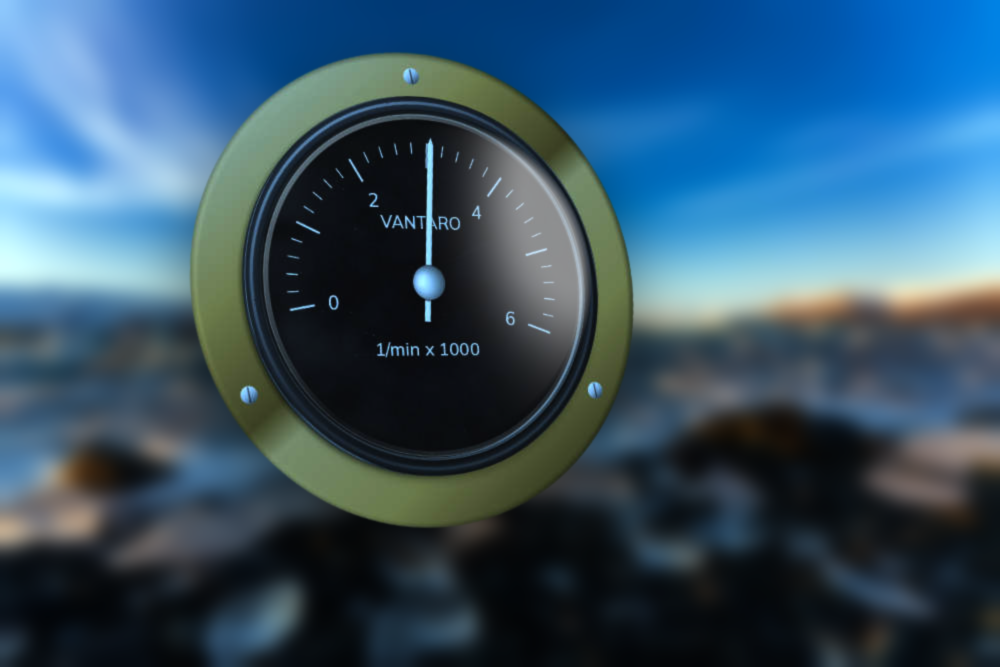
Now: 3000,rpm
